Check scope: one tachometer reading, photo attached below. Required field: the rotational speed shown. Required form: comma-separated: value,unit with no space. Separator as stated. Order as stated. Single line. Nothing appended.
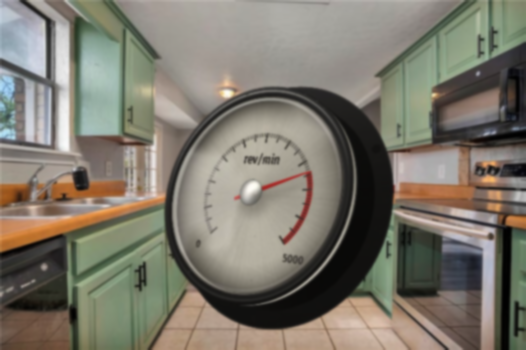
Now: 3750,rpm
